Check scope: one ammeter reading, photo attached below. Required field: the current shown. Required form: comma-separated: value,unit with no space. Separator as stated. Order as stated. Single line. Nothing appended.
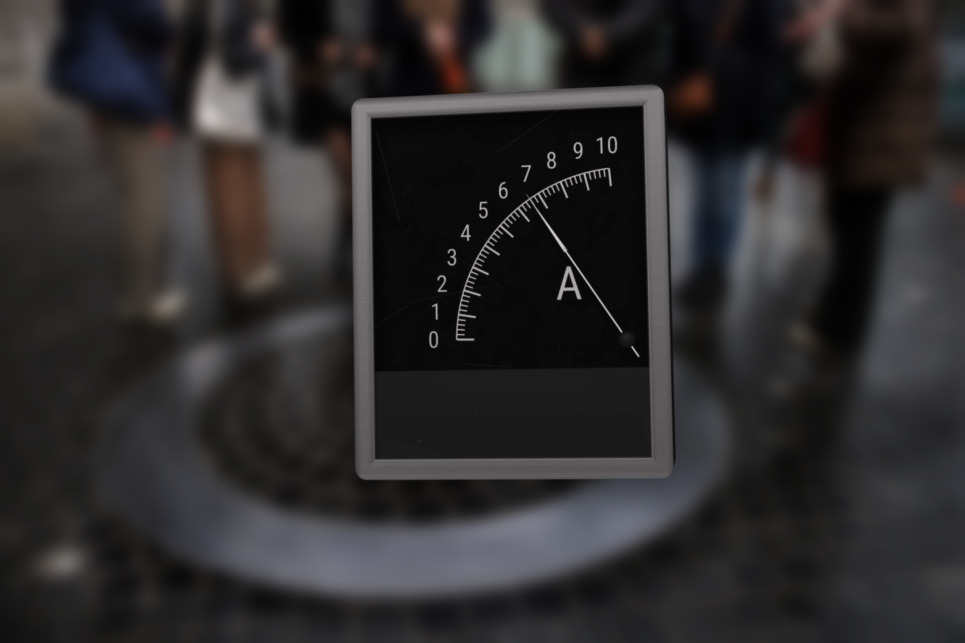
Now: 6.6,A
